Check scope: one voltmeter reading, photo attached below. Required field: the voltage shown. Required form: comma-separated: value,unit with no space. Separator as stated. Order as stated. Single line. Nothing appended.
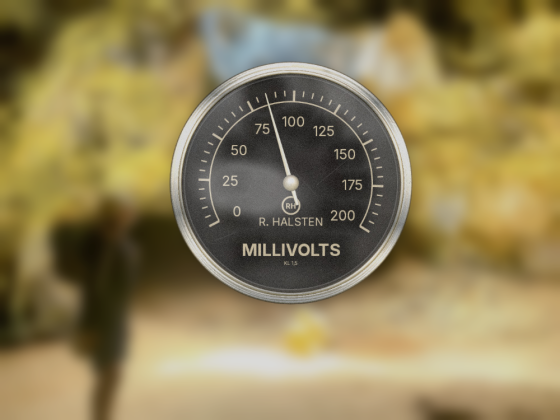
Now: 85,mV
